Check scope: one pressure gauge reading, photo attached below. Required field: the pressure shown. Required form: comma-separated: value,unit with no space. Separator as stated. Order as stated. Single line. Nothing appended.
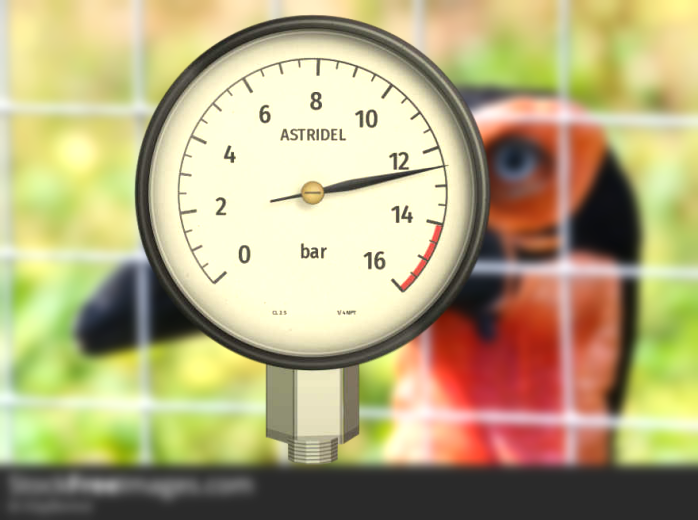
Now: 12.5,bar
